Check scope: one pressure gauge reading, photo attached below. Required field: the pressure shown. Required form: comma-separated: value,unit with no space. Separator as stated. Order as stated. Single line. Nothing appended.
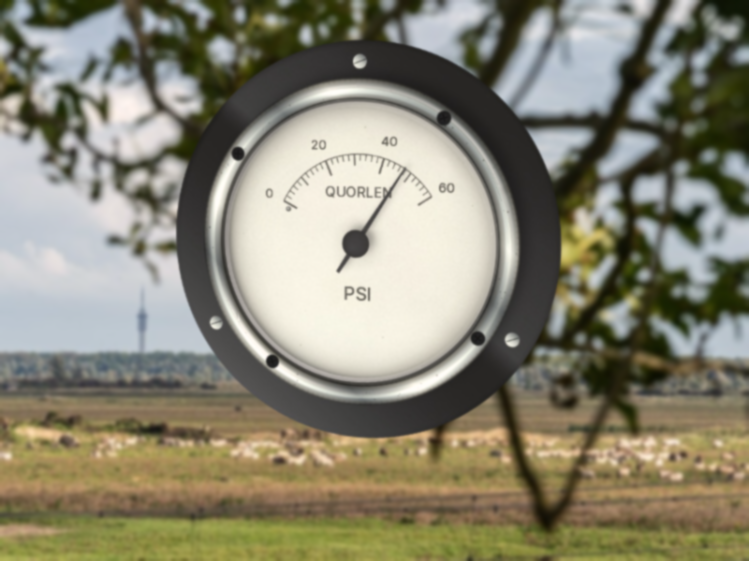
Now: 48,psi
